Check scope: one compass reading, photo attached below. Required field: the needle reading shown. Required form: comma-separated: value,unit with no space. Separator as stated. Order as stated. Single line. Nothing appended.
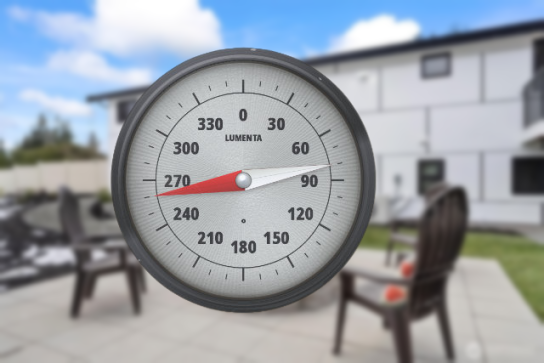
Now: 260,°
